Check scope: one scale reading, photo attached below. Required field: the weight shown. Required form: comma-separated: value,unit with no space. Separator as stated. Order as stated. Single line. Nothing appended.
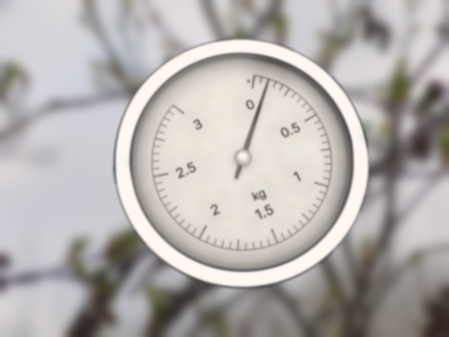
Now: 0.1,kg
